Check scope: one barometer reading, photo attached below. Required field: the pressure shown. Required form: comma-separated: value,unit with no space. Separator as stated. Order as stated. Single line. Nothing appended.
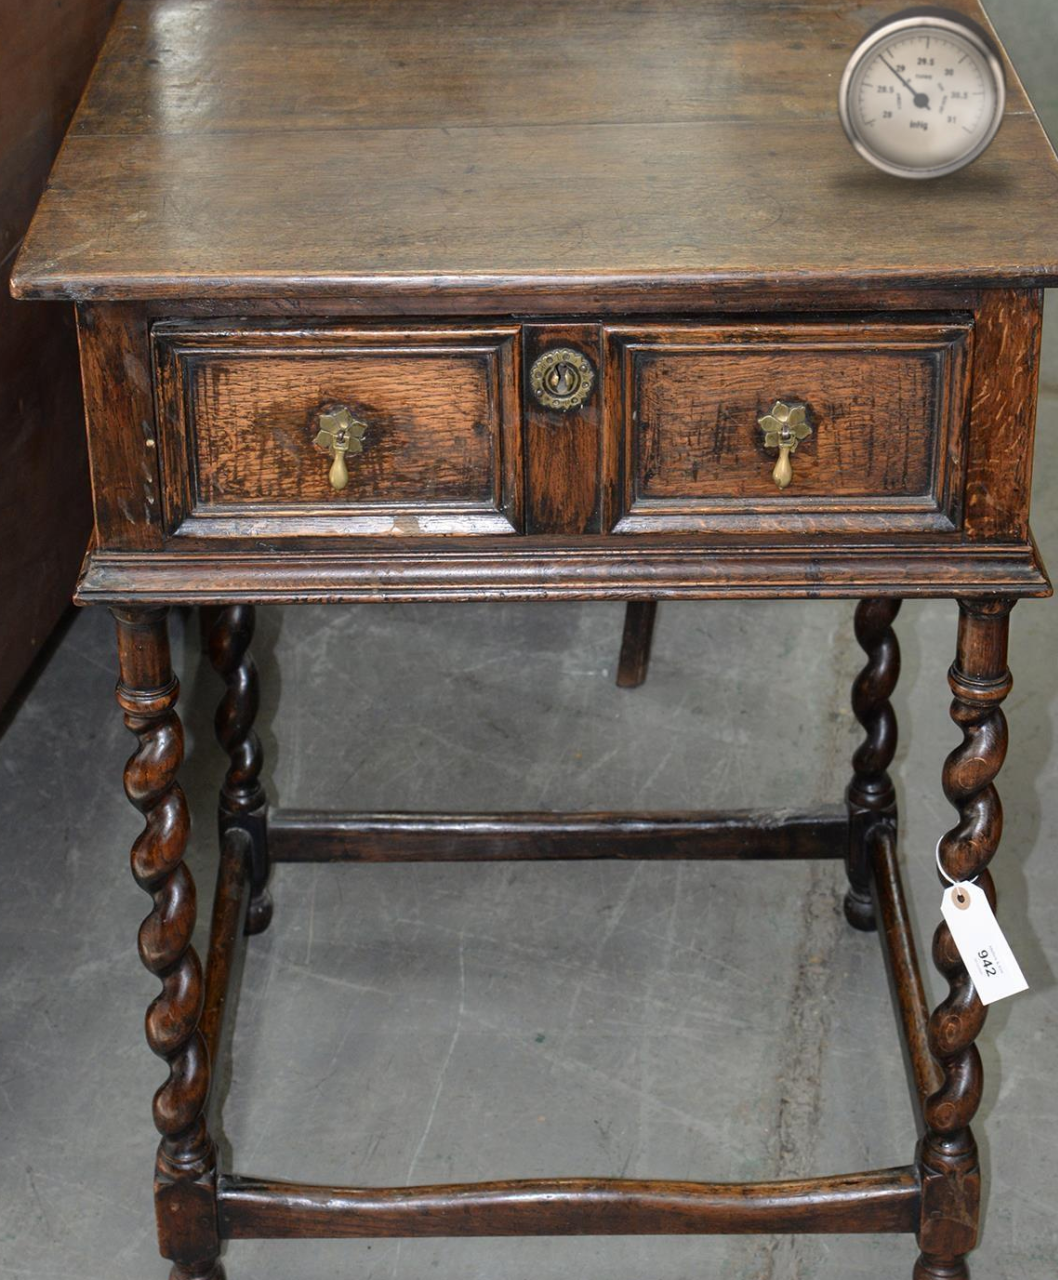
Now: 28.9,inHg
